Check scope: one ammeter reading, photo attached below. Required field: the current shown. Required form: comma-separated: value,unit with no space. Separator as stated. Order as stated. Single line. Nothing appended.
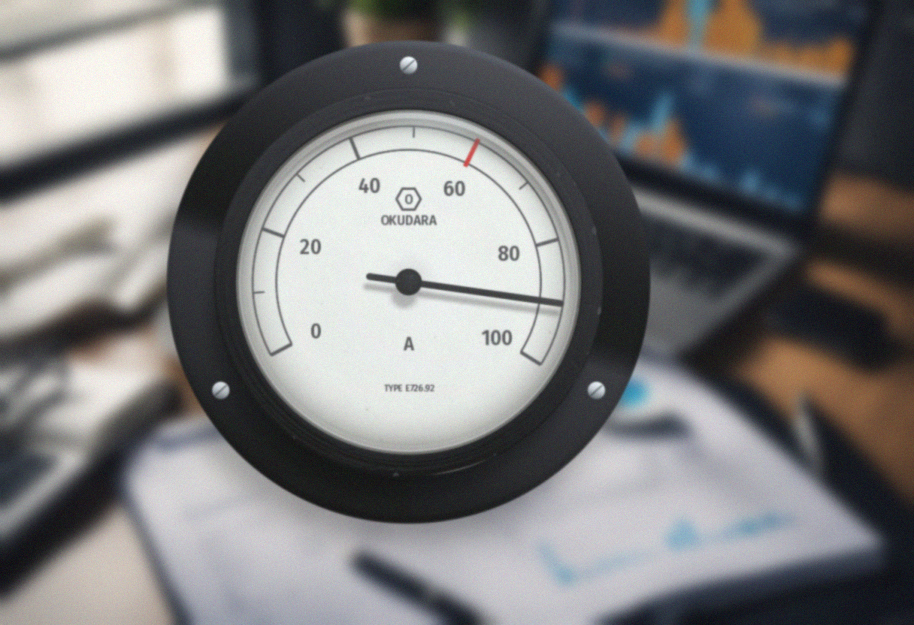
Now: 90,A
